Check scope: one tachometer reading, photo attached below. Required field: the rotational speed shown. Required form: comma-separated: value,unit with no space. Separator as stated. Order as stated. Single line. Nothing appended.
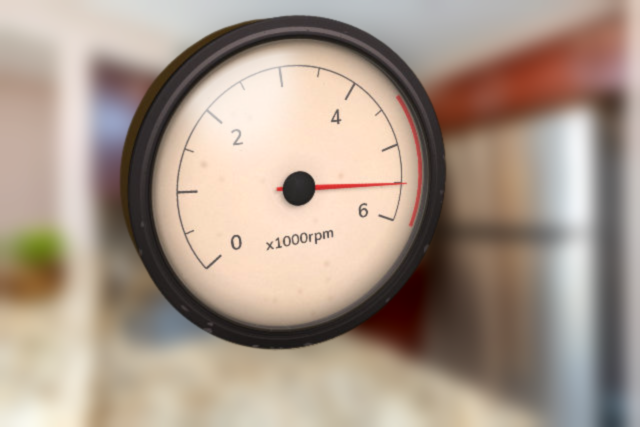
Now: 5500,rpm
